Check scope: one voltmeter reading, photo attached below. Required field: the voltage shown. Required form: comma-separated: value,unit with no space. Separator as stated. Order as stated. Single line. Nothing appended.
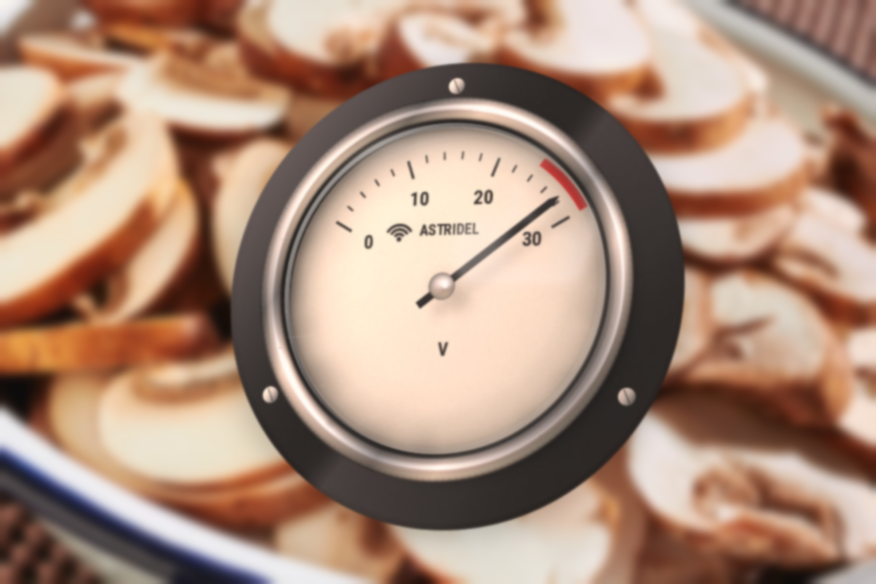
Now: 28,V
